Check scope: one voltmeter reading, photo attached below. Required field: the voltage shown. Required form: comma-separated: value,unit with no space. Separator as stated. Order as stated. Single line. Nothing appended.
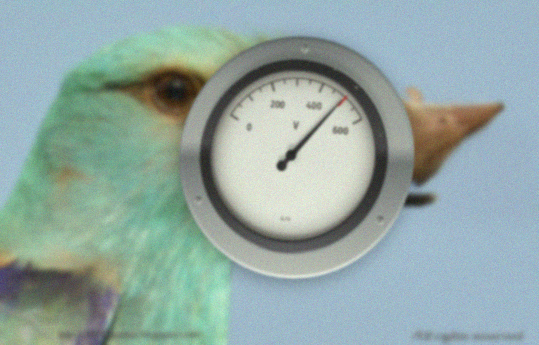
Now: 500,V
